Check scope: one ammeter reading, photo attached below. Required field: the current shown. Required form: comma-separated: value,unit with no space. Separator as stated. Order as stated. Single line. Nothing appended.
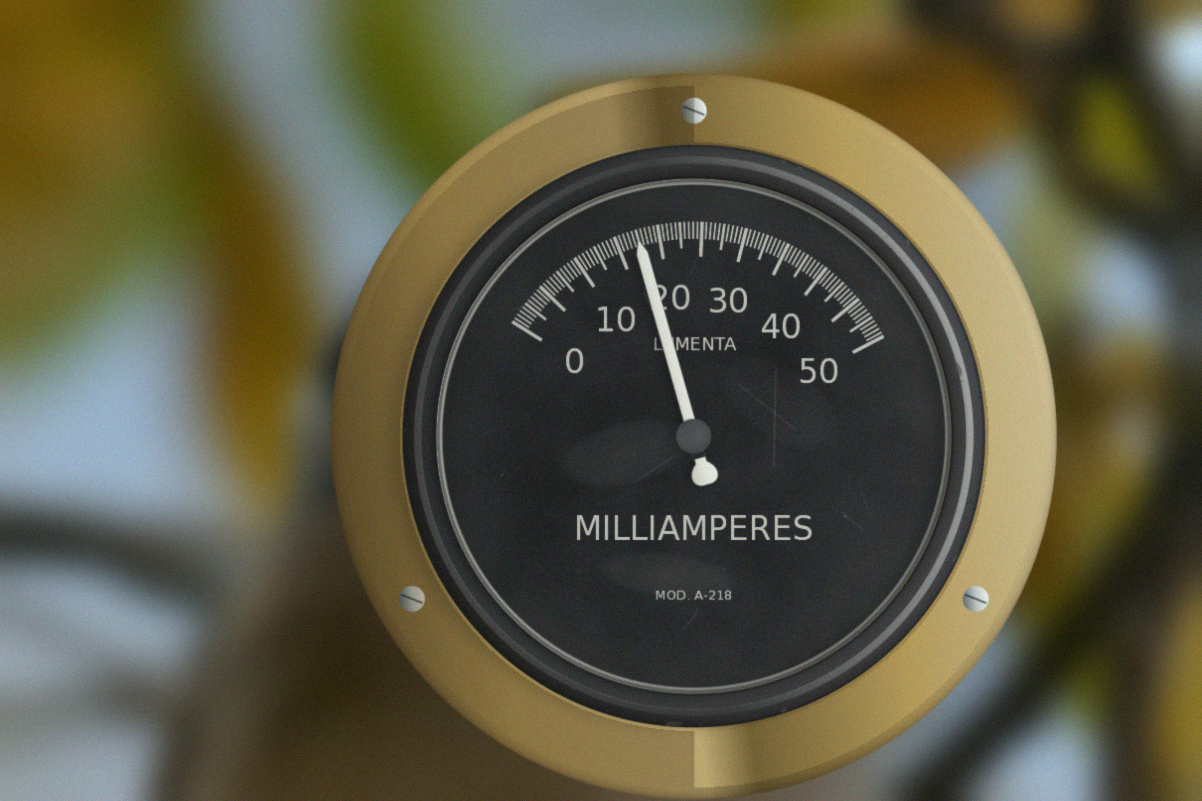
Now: 17.5,mA
